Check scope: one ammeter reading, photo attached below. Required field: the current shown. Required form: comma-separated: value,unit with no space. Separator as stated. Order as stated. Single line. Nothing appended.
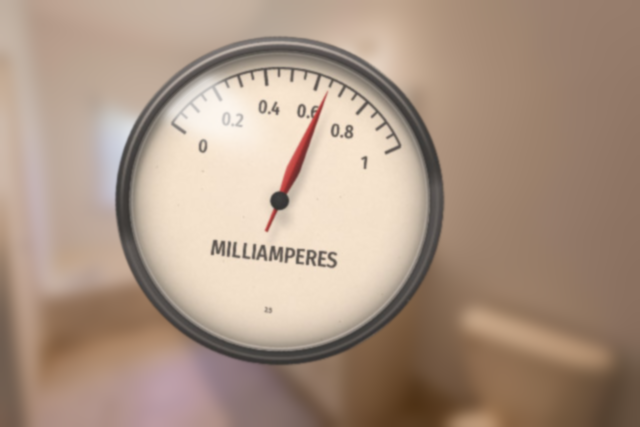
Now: 0.65,mA
